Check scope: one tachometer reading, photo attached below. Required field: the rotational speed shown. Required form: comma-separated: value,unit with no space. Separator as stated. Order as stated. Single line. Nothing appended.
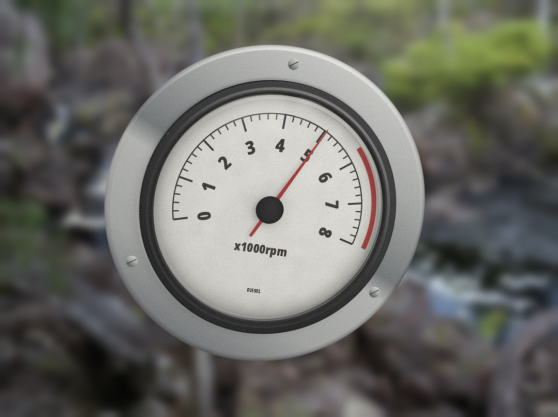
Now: 5000,rpm
